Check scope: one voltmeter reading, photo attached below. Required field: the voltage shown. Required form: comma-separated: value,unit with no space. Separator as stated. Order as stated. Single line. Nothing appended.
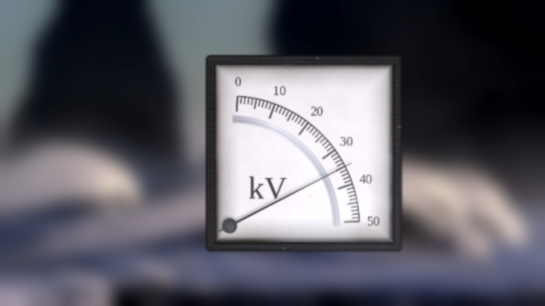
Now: 35,kV
